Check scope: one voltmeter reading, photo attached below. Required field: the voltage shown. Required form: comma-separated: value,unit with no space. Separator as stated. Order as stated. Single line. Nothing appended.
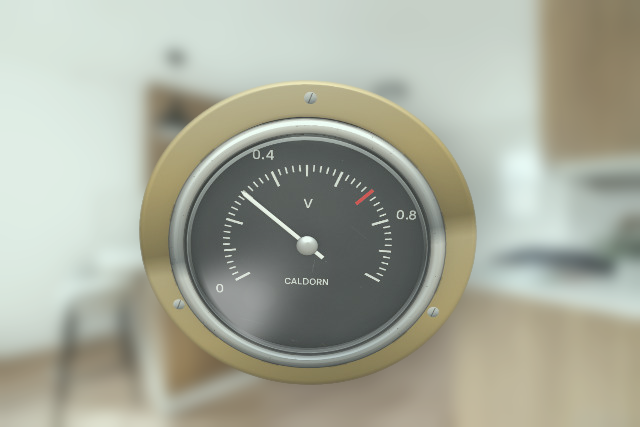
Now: 0.3,V
